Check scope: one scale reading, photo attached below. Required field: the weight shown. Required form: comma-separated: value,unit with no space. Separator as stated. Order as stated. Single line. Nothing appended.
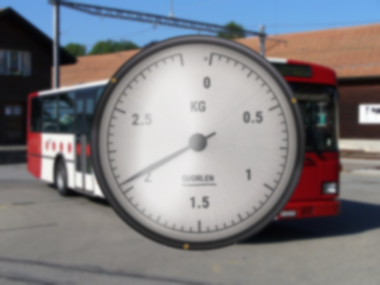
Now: 2.05,kg
